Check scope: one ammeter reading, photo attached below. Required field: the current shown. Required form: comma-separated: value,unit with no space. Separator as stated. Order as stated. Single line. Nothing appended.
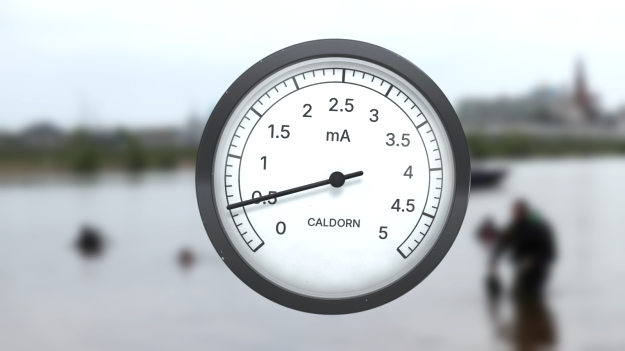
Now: 0.5,mA
